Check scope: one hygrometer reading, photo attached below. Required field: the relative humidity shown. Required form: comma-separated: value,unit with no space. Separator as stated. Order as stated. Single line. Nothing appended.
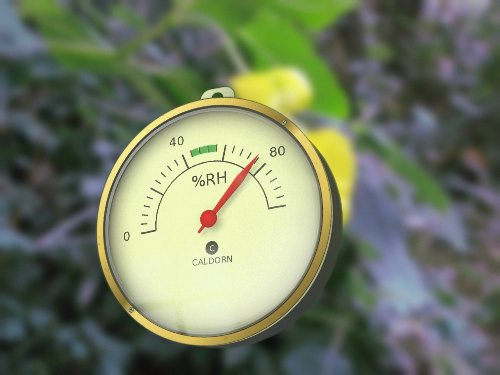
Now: 76,%
